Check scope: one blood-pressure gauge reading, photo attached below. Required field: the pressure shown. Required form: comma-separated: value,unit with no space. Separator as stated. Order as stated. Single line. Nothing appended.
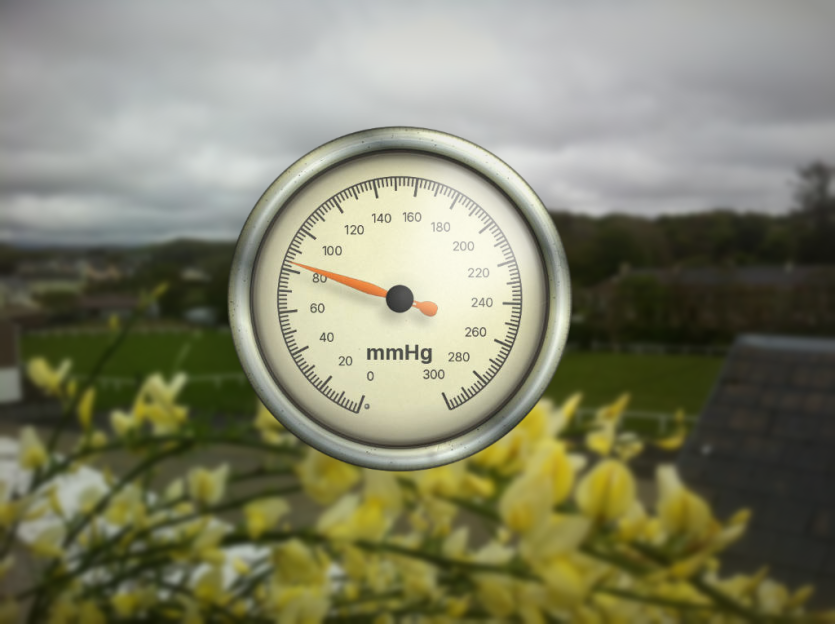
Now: 84,mmHg
